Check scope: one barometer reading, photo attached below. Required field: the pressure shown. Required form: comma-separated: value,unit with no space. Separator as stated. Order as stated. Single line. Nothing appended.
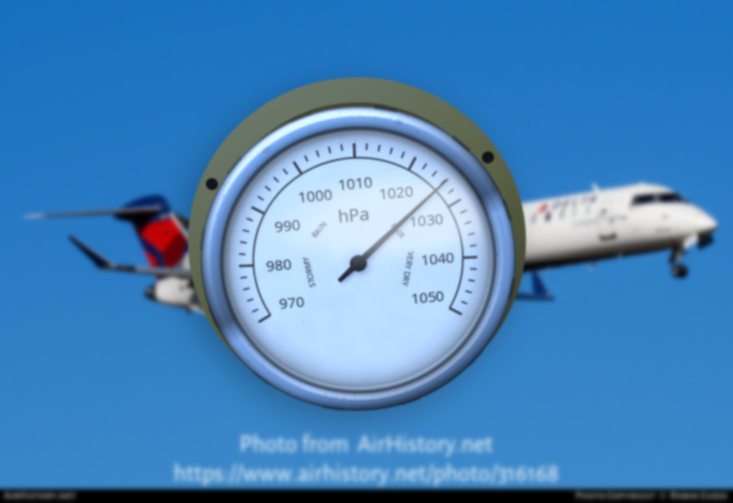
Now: 1026,hPa
